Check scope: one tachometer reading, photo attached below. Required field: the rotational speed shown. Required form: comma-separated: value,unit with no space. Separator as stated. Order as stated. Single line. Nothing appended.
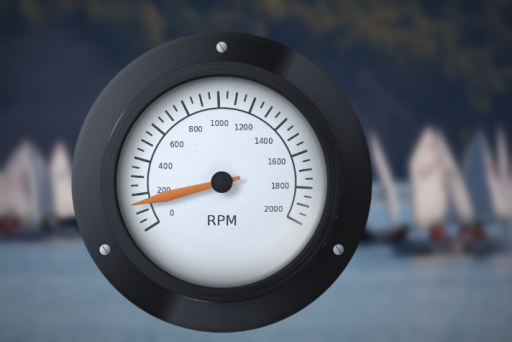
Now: 150,rpm
